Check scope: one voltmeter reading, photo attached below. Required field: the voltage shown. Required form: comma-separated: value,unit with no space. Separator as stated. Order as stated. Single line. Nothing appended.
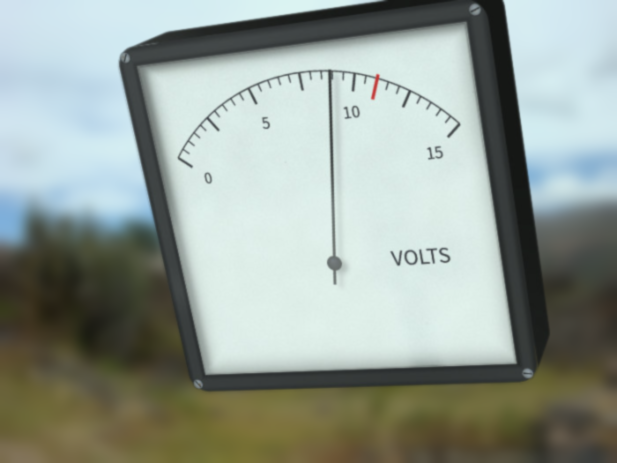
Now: 9,V
